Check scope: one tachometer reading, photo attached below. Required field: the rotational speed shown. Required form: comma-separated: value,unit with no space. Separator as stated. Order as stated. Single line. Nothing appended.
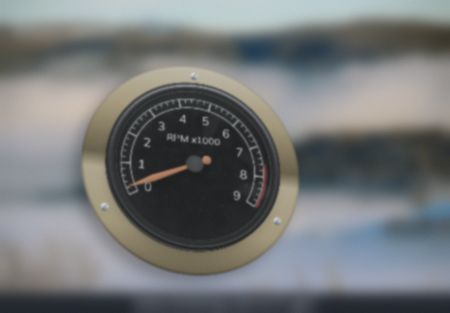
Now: 200,rpm
